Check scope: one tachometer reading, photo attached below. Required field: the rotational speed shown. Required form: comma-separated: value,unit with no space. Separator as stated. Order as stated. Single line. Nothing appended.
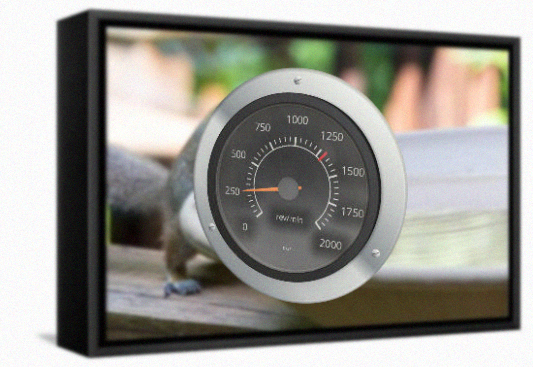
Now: 250,rpm
